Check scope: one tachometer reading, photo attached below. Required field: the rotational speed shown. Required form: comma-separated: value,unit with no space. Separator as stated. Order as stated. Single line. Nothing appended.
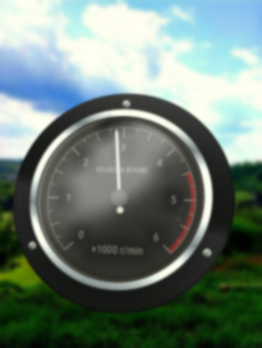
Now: 2875,rpm
